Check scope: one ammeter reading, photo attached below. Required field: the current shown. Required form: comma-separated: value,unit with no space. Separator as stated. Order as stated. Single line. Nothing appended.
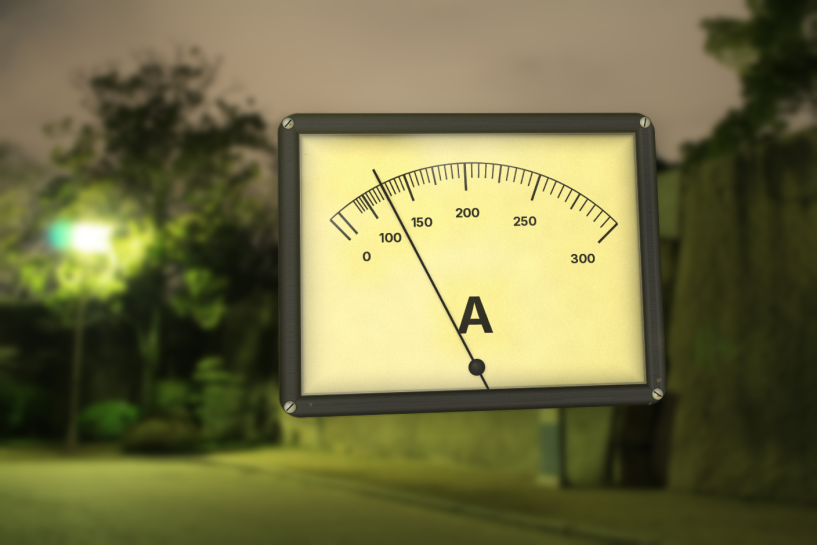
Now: 125,A
